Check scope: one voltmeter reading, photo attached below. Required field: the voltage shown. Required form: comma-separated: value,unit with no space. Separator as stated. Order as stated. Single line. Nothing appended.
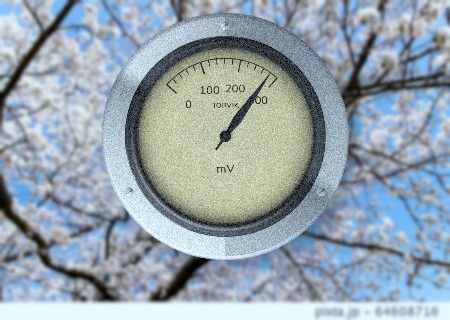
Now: 280,mV
